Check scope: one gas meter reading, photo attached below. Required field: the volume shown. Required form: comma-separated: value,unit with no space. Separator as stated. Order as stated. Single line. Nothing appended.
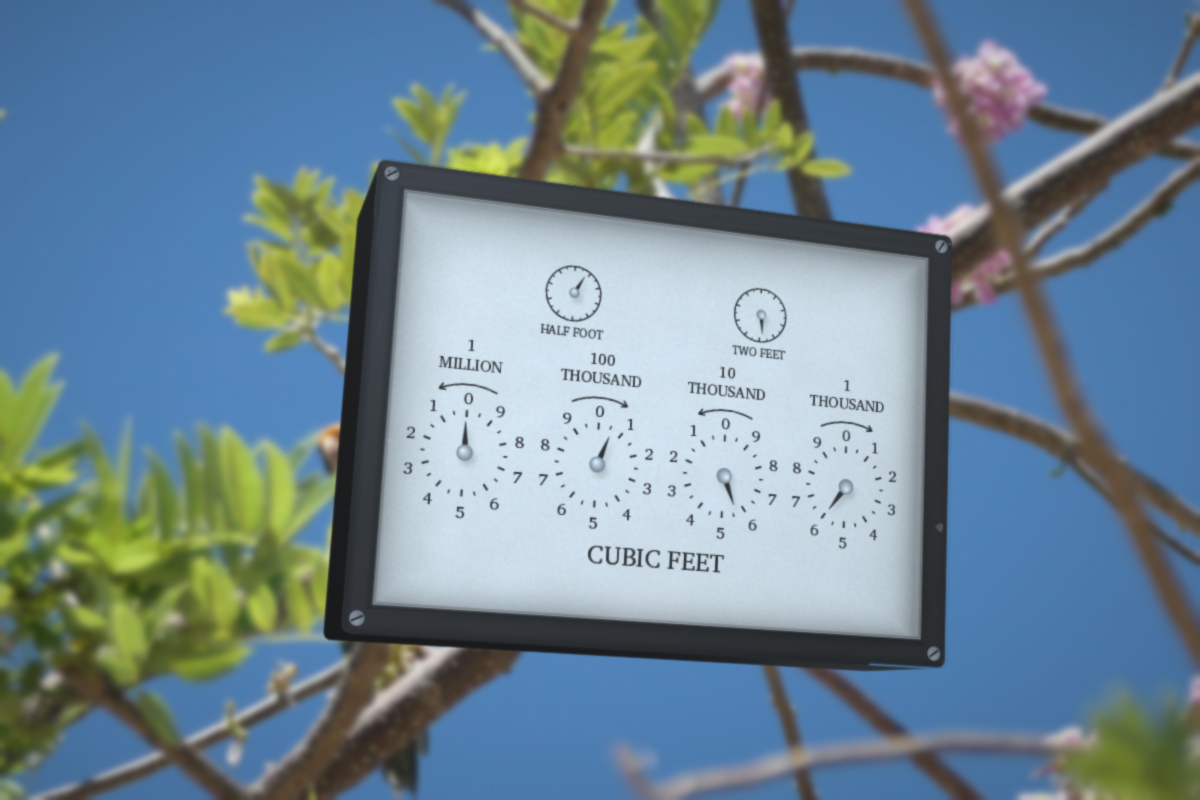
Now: 5600,ft³
